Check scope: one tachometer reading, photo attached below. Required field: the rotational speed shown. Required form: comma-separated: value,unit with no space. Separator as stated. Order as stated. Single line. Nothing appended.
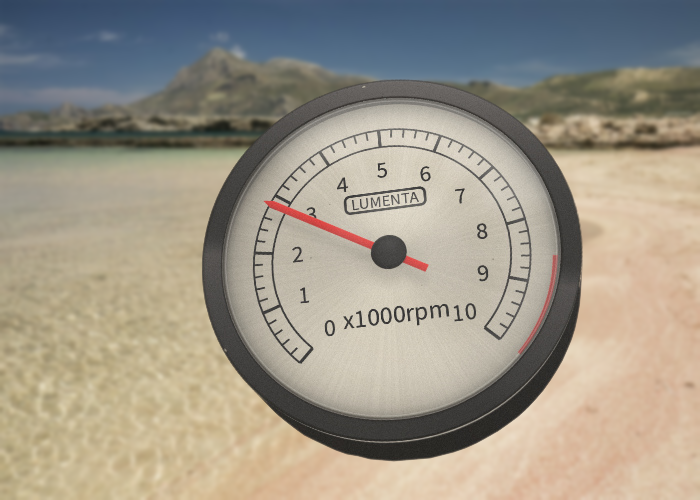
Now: 2800,rpm
